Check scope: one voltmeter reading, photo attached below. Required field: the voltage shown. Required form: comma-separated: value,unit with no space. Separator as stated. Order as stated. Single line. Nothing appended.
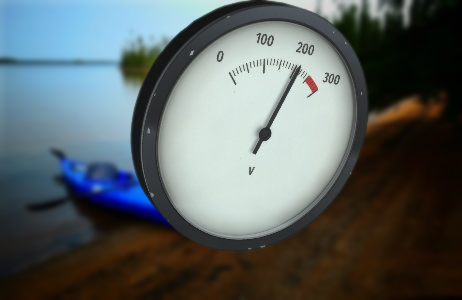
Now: 200,V
